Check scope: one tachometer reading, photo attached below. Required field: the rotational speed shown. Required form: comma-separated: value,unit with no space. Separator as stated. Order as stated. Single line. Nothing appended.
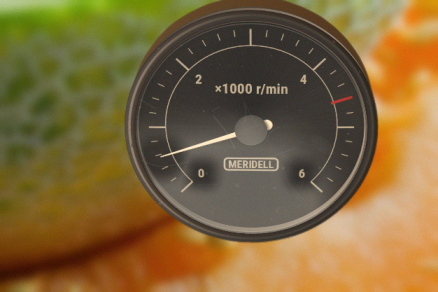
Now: 600,rpm
